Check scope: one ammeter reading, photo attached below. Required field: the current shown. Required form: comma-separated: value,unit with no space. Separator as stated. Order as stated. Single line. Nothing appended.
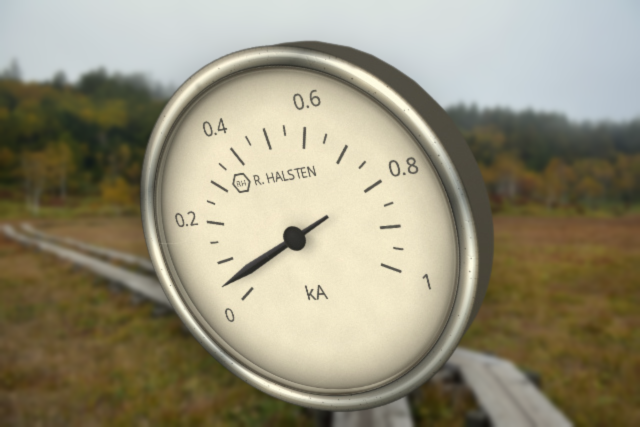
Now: 0.05,kA
